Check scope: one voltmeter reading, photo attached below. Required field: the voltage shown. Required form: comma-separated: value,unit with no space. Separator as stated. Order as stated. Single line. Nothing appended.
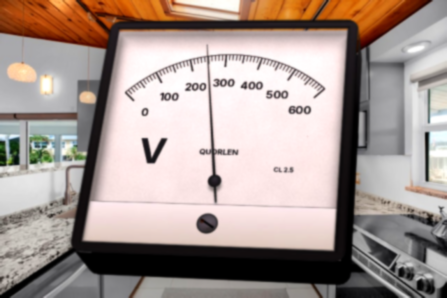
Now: 250,V
